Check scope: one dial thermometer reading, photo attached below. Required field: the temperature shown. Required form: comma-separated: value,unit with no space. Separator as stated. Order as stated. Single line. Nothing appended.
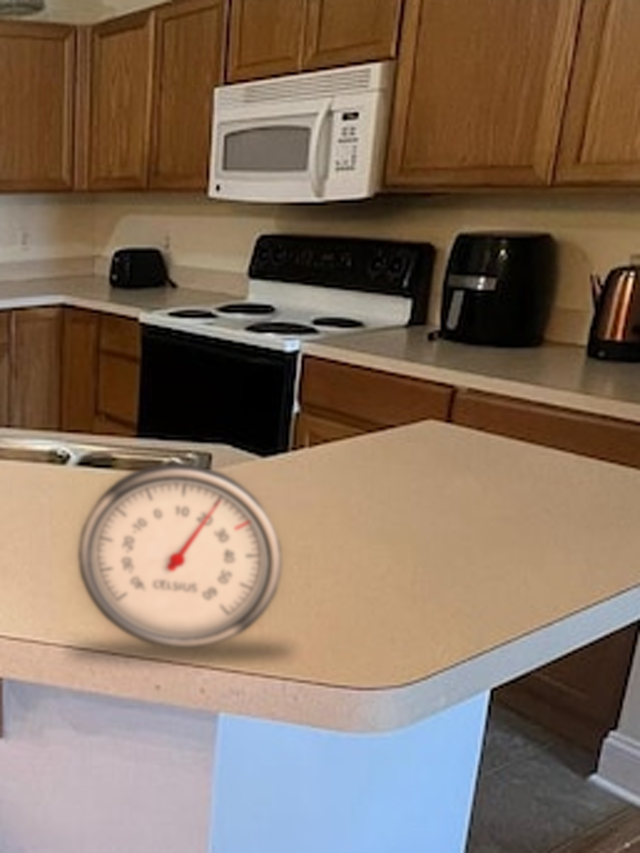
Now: 20,°C
